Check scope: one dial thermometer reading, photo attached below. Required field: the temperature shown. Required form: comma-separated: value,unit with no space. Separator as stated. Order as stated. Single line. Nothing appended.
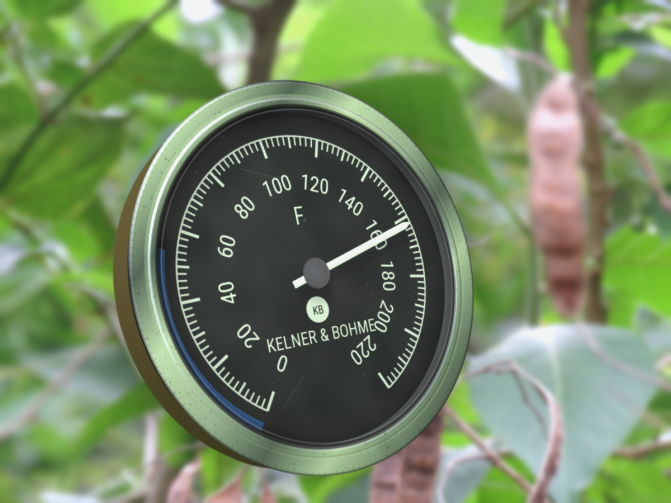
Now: 162,°F
